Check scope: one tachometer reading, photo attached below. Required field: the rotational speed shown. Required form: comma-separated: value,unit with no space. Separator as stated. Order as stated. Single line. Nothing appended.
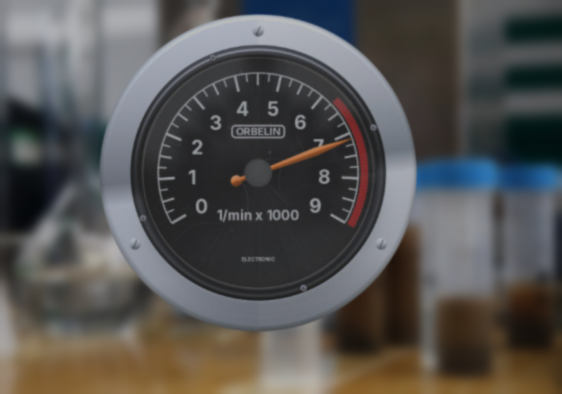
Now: 7125,rpm
